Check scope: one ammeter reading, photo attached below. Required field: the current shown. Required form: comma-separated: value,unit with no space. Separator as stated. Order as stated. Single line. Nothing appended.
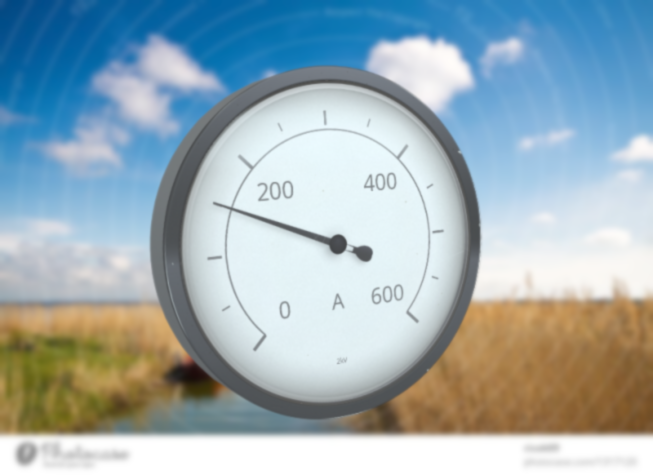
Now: 150,A
